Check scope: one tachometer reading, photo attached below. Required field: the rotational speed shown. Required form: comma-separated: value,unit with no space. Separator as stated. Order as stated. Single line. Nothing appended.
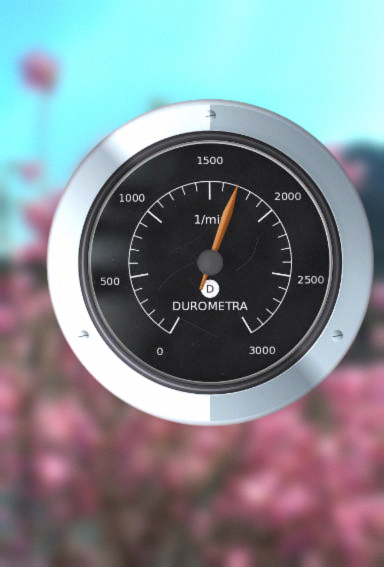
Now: 1700,rpm
